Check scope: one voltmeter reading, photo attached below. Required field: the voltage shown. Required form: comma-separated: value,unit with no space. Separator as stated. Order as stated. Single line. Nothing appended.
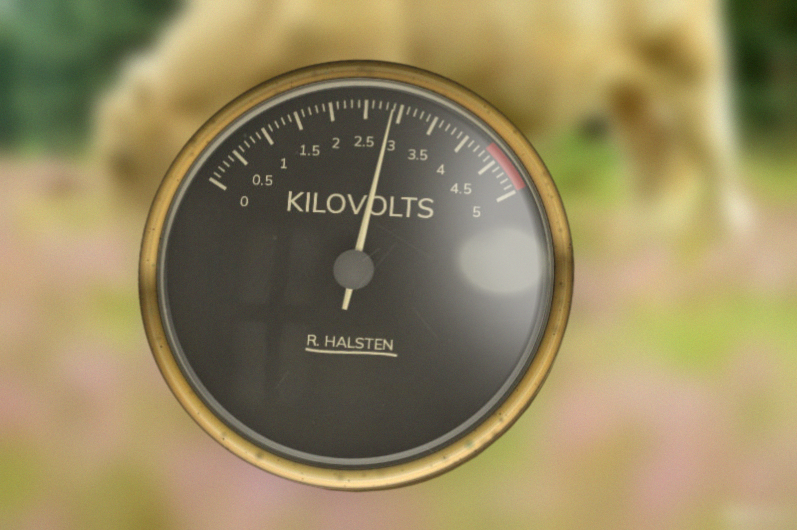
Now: 2.9,kV
